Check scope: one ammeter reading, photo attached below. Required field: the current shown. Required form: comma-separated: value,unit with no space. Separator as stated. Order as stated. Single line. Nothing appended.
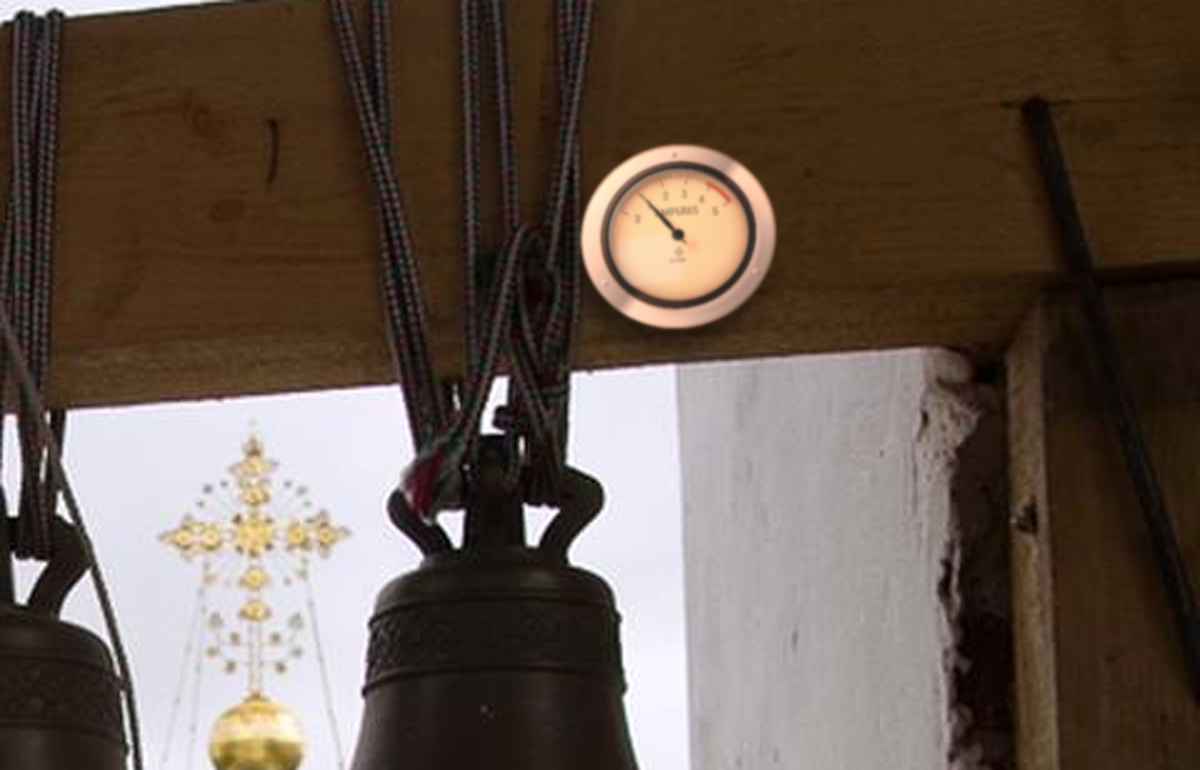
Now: 1,A
